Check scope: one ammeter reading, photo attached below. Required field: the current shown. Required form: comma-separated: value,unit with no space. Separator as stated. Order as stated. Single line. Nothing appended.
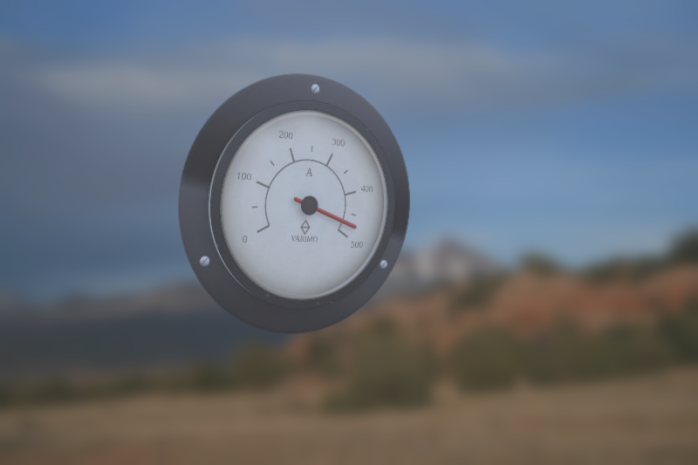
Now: 475,A
